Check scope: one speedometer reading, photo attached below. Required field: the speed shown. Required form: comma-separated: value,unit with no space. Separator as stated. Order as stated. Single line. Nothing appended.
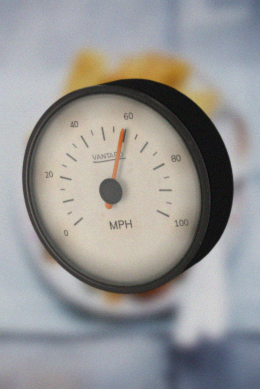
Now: 60,mph
